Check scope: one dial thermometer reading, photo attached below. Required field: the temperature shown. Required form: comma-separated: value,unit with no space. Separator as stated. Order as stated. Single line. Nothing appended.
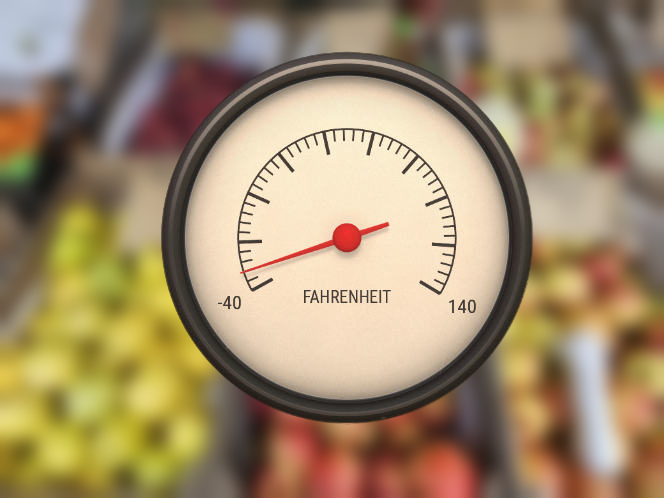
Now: -32,°F
